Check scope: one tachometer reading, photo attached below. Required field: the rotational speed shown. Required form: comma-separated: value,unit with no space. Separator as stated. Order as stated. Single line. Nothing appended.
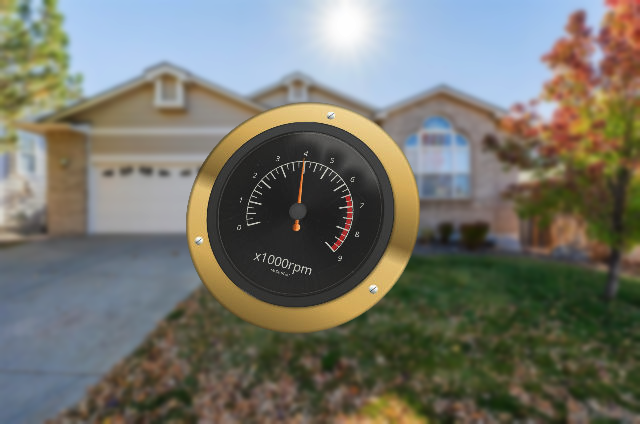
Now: 4000,rpm
